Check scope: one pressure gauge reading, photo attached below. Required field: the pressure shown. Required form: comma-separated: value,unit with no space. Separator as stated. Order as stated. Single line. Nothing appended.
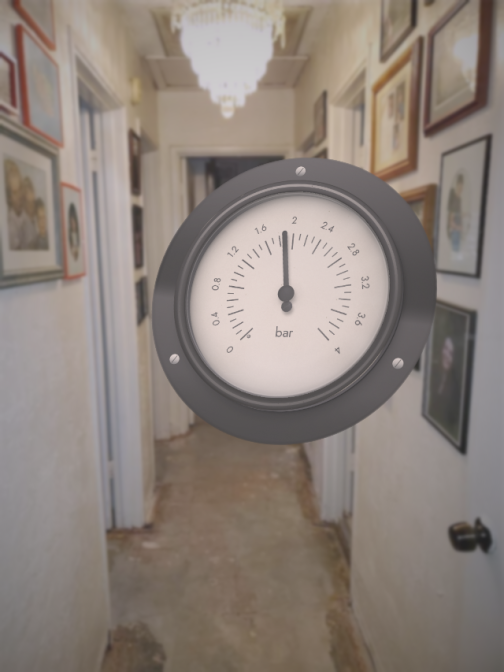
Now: 1.9,bar
